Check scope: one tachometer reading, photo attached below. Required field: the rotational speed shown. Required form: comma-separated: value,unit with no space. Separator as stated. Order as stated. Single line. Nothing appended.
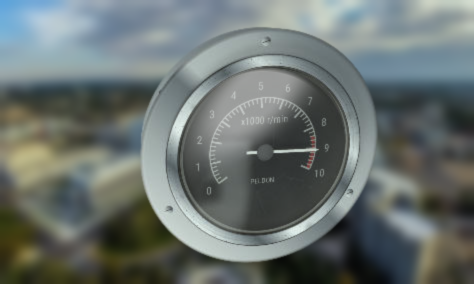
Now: 9000,rpm
